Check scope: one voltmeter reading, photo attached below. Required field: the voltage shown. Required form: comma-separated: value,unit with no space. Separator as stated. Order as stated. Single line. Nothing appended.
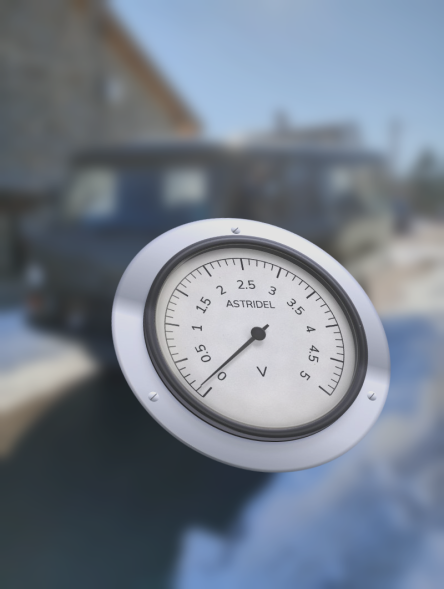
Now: 0.1,V
